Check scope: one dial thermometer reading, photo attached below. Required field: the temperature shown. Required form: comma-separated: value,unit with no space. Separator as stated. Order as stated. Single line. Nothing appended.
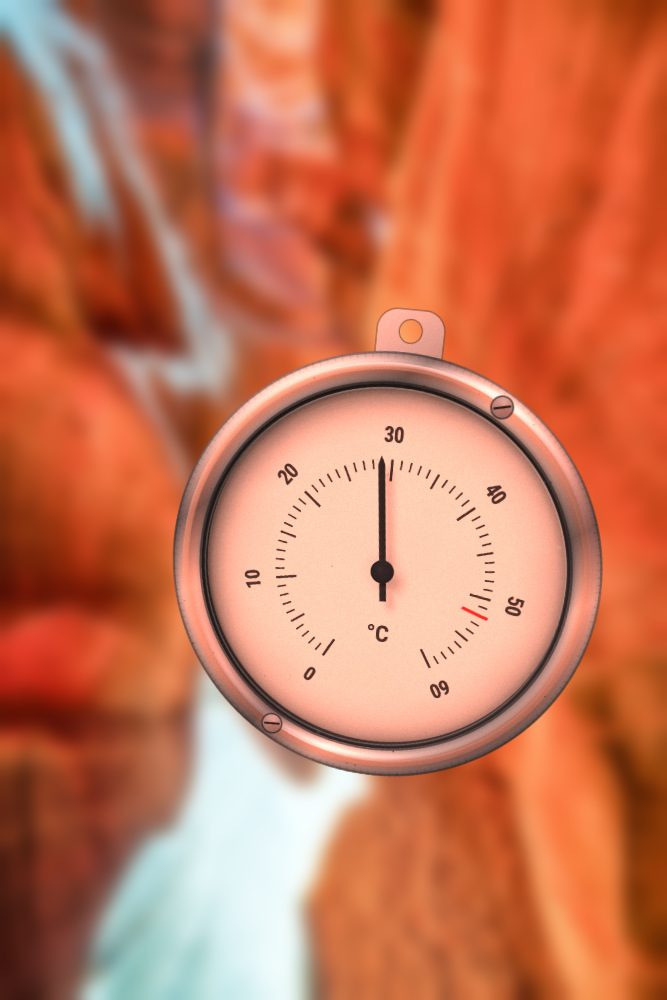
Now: 29,°C
